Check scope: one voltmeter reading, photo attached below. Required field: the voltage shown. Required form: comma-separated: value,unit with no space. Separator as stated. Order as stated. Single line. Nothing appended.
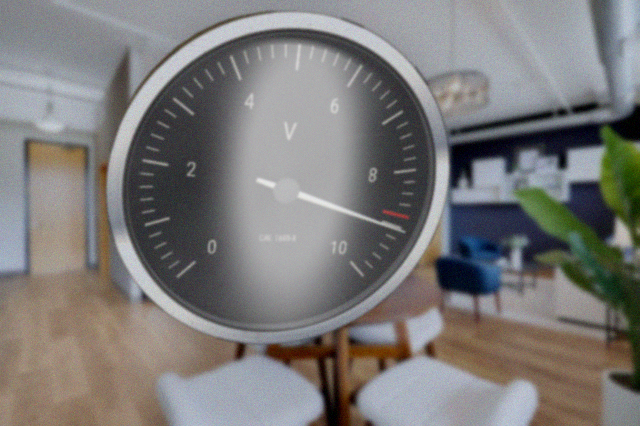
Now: 9,V
